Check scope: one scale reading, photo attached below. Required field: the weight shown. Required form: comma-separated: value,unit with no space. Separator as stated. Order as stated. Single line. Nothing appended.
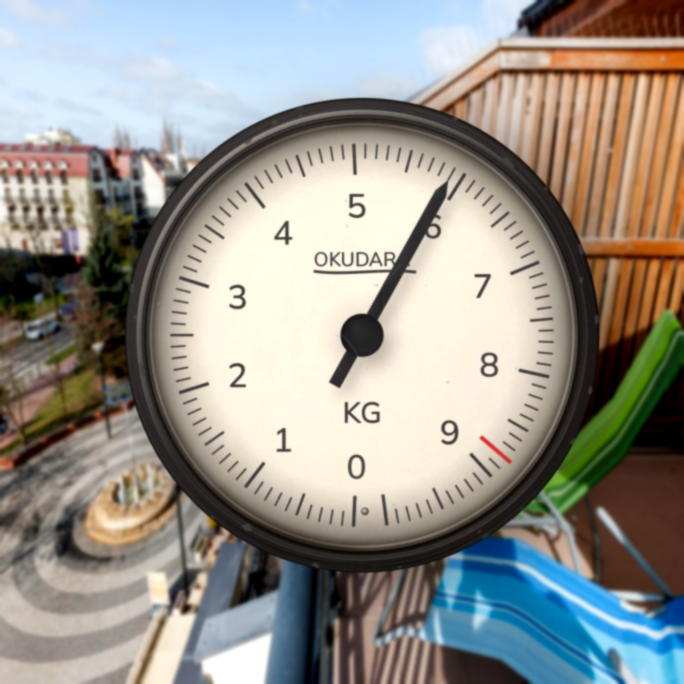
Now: 5.9,kg
